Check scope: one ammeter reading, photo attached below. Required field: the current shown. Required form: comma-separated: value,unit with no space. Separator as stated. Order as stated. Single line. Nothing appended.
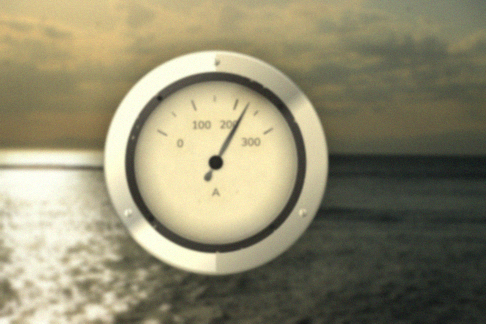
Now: 225,A
